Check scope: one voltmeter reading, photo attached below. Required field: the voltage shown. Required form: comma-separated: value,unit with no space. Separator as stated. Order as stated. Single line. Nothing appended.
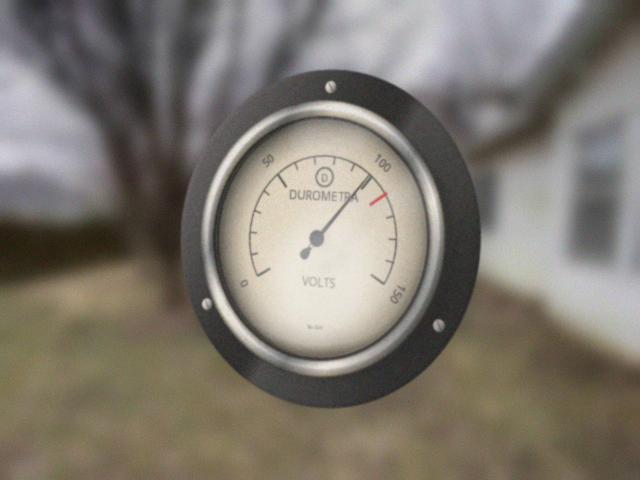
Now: 100,V
